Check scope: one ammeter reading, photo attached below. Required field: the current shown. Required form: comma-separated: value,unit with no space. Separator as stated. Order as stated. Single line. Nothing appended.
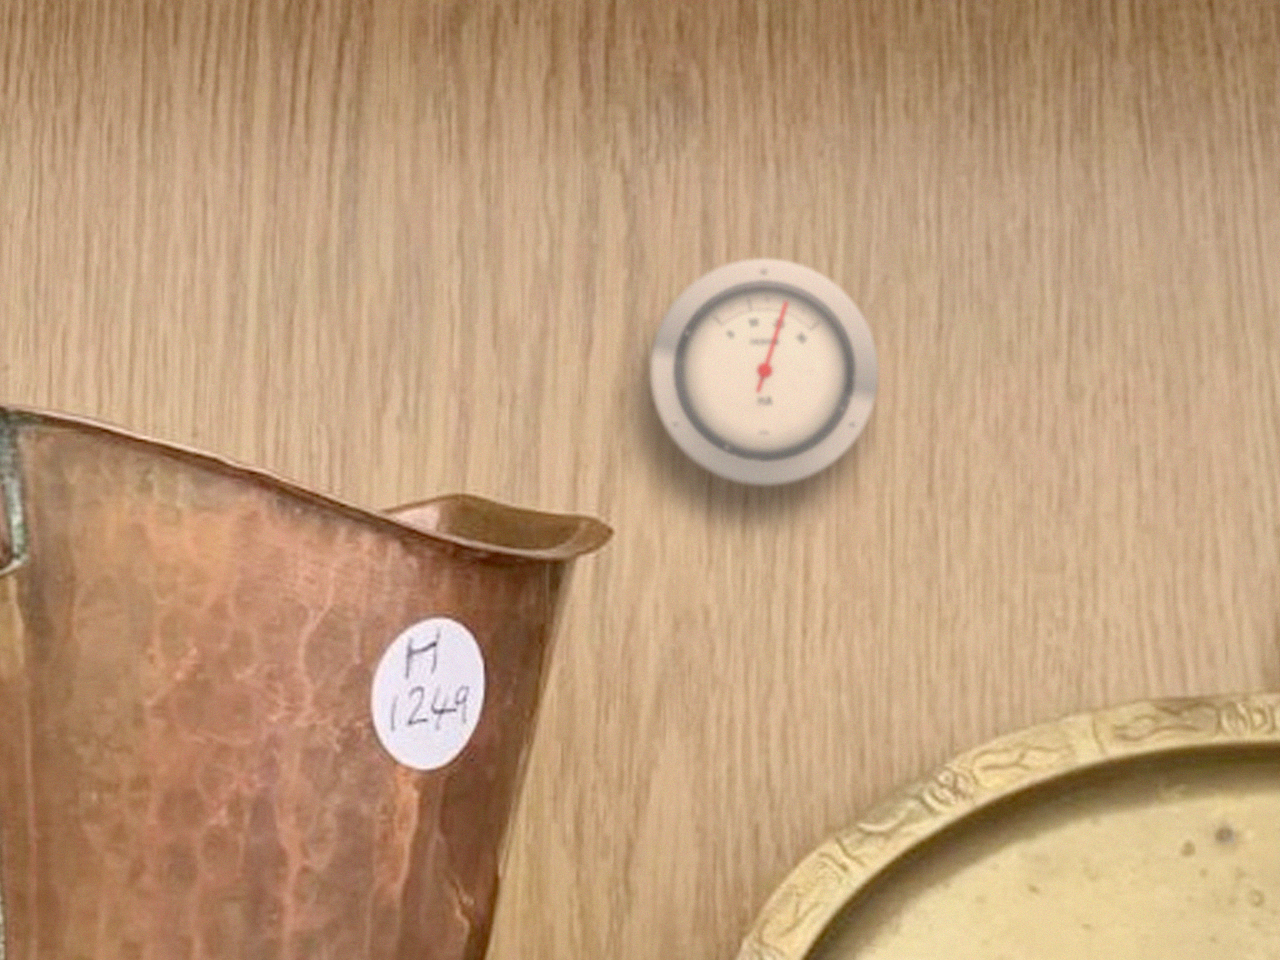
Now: 20,mA
